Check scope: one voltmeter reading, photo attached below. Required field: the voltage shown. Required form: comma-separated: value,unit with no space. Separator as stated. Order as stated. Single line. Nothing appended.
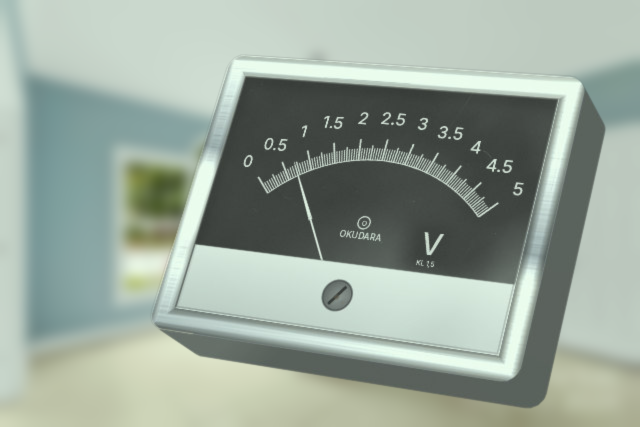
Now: 0.75,V
